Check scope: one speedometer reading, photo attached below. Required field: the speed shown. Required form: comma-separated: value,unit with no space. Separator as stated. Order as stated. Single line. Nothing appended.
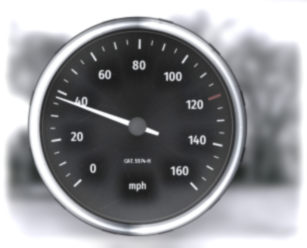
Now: 37.5,mph
